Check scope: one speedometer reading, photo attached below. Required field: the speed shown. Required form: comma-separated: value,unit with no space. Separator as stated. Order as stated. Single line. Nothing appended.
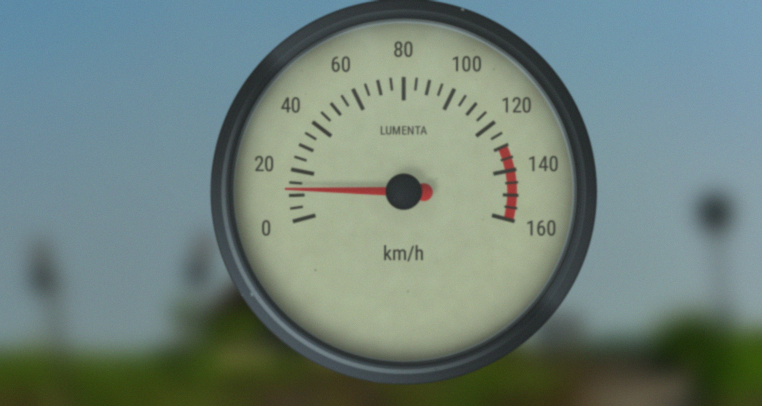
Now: 12.5,km/h
